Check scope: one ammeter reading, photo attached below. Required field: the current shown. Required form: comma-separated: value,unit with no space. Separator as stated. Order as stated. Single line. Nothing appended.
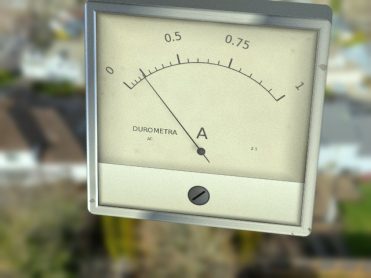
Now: 0.25,A
